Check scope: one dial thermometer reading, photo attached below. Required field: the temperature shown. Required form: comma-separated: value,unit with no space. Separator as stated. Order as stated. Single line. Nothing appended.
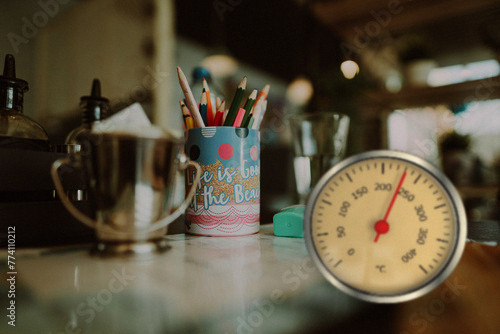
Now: 230,°C
